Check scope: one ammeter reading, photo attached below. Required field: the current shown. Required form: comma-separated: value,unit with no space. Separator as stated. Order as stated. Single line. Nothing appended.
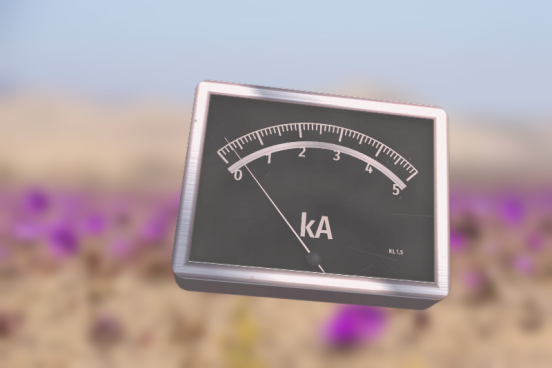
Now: 0.3,kA
